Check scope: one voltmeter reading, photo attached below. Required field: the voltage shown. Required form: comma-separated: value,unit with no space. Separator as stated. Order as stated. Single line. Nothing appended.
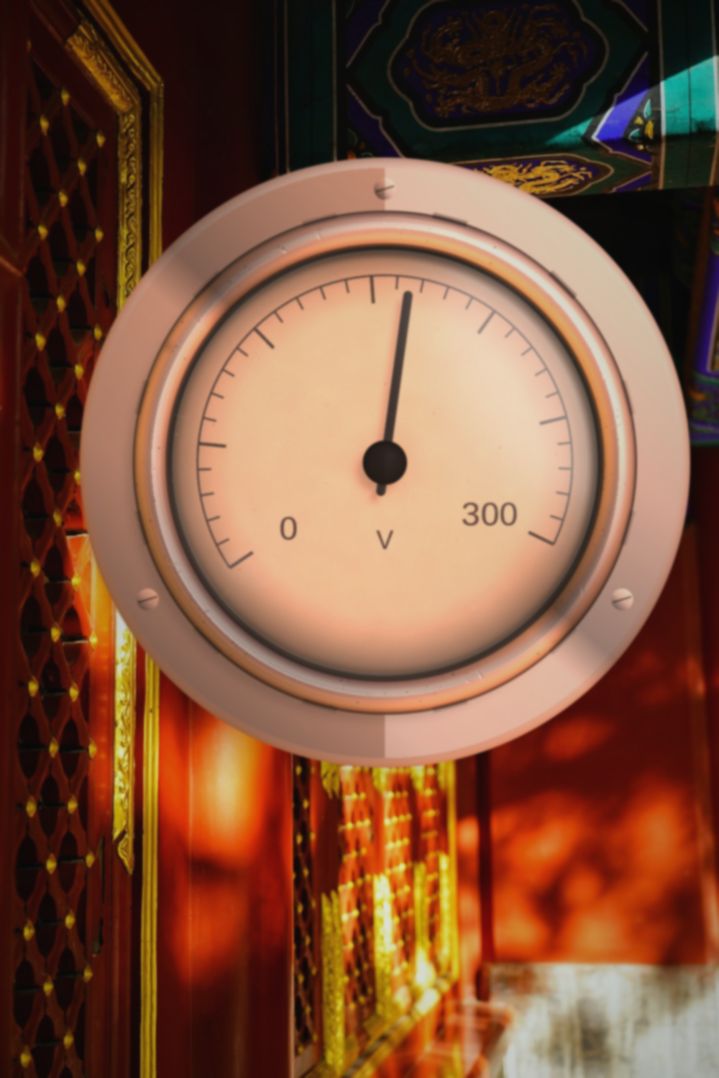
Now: 165,V
